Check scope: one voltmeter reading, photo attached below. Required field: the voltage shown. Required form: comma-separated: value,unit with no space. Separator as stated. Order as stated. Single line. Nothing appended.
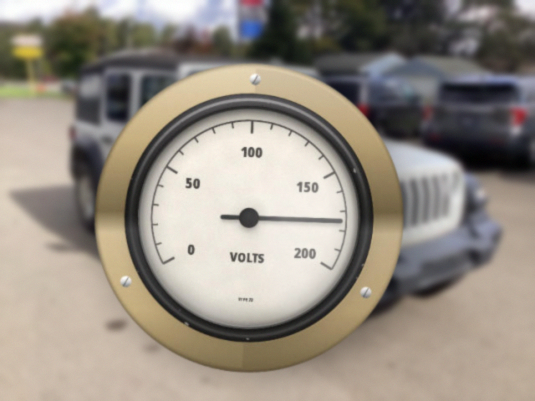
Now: 175,V
